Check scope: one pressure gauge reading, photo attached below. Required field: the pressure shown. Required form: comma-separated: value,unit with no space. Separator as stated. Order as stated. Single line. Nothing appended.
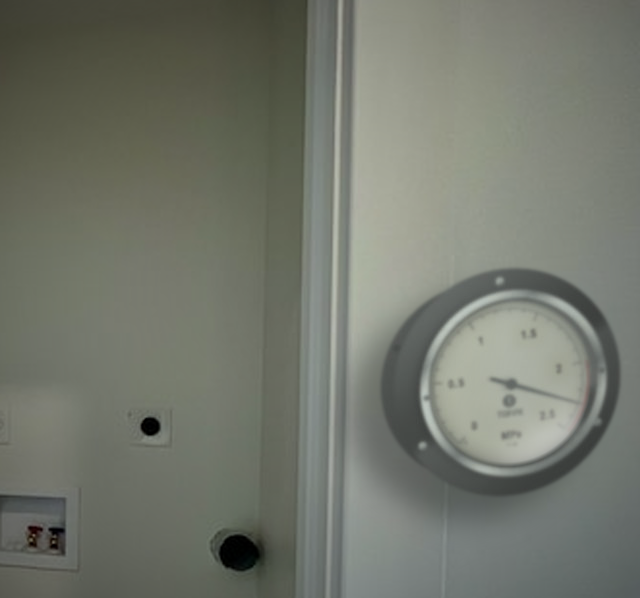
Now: 2.3,MPa
